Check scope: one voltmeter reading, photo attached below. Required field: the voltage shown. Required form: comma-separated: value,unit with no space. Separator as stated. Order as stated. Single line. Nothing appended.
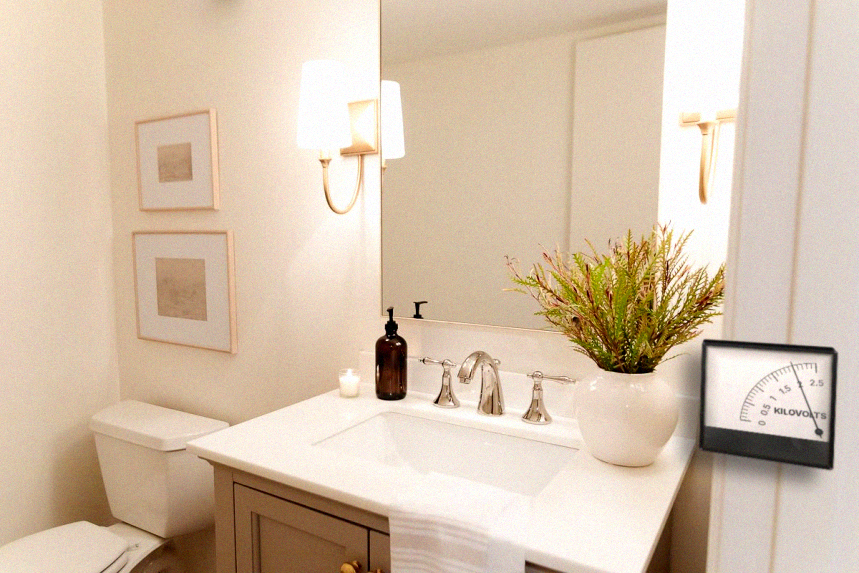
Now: 2,kV
